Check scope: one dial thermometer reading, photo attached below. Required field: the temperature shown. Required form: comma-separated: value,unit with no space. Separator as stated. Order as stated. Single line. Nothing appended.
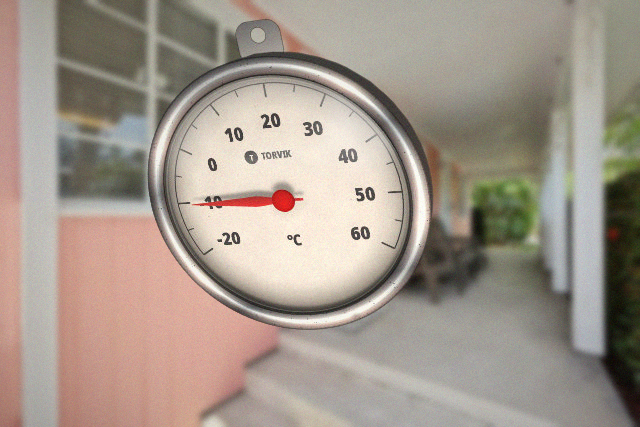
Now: -10,°C
